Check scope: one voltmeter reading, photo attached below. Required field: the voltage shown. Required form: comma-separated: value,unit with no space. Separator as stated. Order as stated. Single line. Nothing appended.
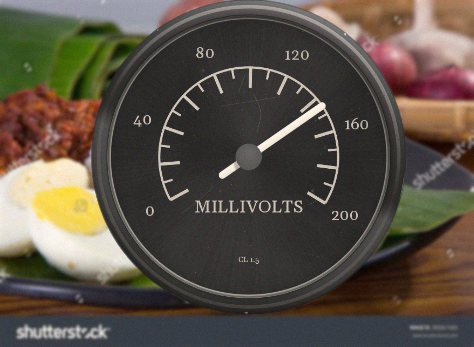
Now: 145,mV
